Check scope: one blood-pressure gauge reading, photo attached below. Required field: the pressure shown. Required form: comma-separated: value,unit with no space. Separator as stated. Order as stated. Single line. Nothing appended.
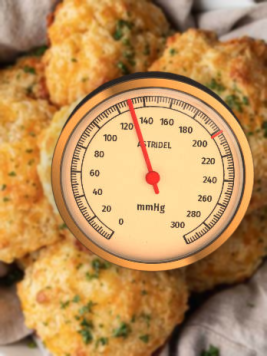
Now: 130,mmHg
